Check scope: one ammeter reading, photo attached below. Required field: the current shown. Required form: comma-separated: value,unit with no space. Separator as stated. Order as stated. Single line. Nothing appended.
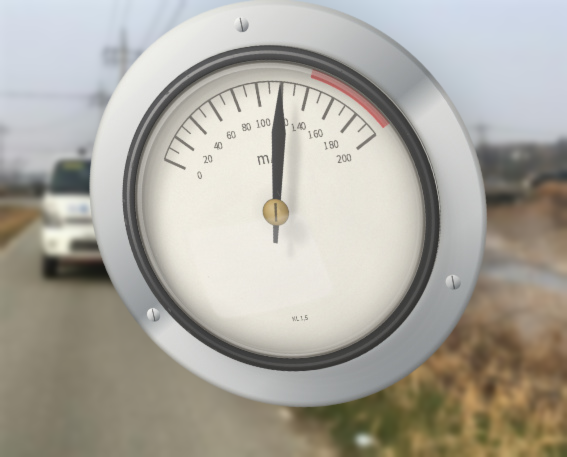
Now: 120,mA
